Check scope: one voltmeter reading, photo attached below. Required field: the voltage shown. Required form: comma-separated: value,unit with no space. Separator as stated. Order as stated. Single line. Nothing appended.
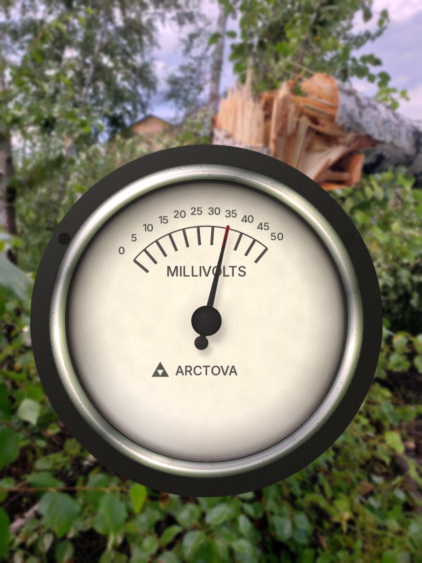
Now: 35,mV
